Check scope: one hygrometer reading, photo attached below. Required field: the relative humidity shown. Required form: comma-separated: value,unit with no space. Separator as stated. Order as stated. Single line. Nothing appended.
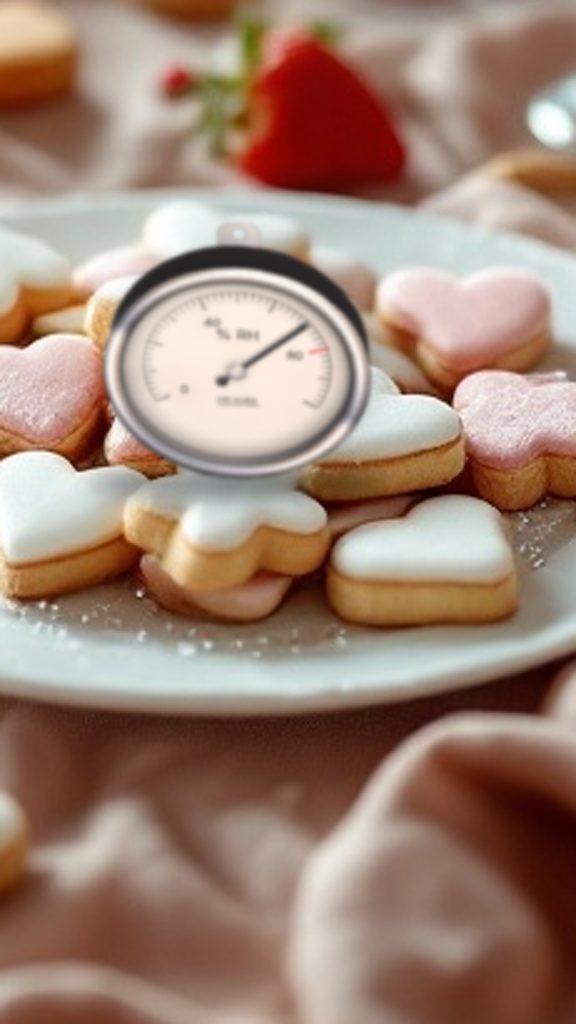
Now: 70,%
